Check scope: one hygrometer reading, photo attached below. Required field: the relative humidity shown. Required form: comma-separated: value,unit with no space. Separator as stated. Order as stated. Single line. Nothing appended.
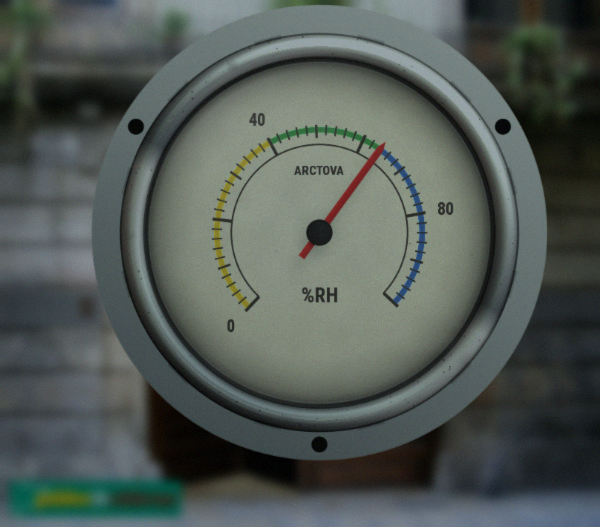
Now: 64,%
